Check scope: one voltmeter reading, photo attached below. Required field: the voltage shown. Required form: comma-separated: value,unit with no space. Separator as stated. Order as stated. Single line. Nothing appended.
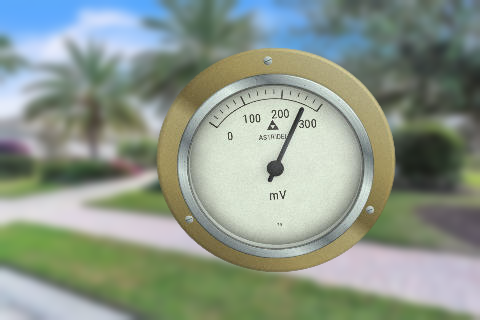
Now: 260,mV
